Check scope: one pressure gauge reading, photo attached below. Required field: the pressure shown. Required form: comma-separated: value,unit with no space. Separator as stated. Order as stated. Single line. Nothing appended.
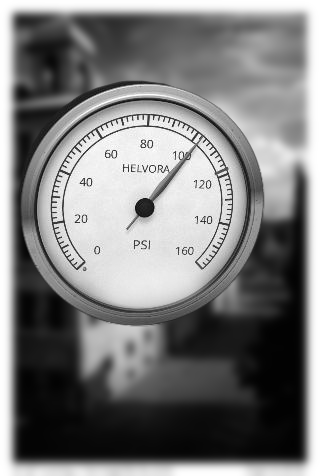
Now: 102,psi
